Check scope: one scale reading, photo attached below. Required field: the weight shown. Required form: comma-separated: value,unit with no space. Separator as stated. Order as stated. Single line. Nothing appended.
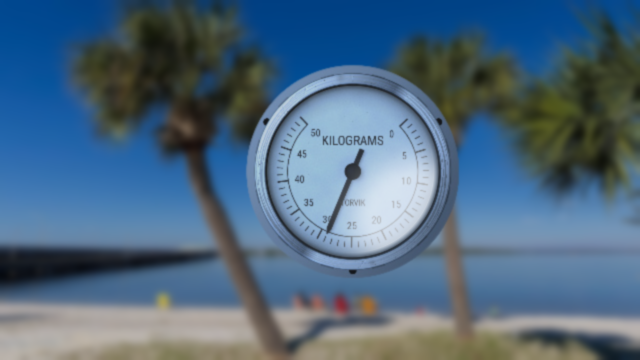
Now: 29,kg
